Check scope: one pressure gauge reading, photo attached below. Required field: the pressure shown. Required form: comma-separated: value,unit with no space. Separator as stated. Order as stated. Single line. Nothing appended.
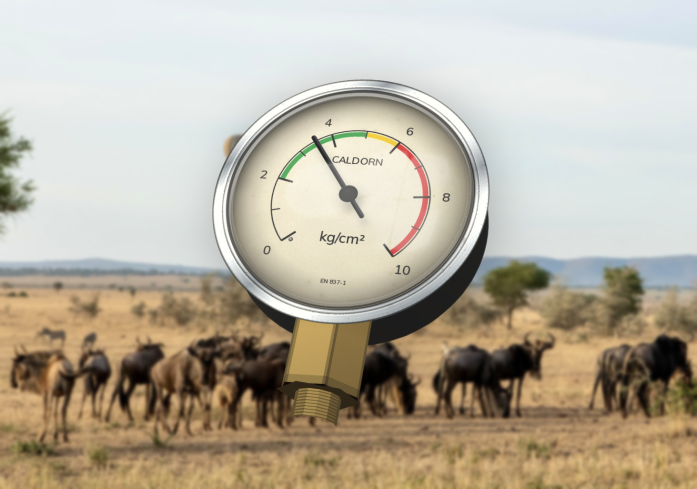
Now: 3.5,kg/cm²
